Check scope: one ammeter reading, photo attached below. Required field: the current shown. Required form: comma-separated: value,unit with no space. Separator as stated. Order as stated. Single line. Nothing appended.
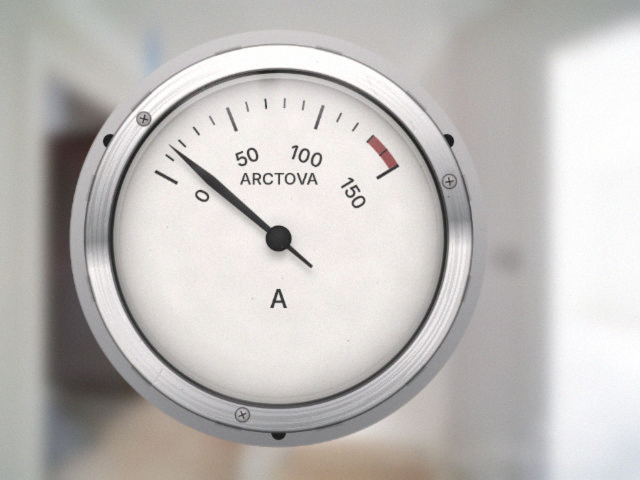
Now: 15,A
